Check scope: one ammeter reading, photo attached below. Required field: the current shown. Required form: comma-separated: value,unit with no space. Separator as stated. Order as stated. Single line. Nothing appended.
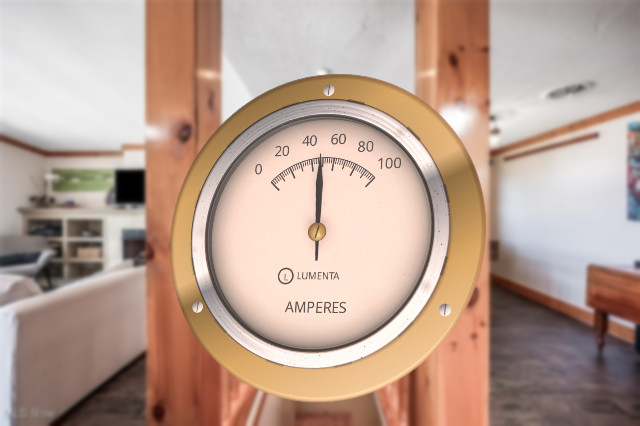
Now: 50,A
